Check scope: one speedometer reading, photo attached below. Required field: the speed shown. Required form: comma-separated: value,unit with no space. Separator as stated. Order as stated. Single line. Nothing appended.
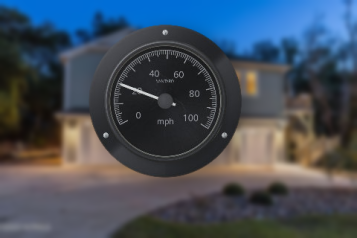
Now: 20,mph
